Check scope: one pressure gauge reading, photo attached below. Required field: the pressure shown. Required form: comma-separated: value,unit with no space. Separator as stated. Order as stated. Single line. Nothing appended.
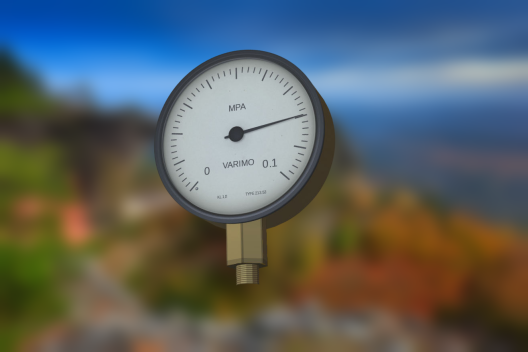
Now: 0.08,MPa
